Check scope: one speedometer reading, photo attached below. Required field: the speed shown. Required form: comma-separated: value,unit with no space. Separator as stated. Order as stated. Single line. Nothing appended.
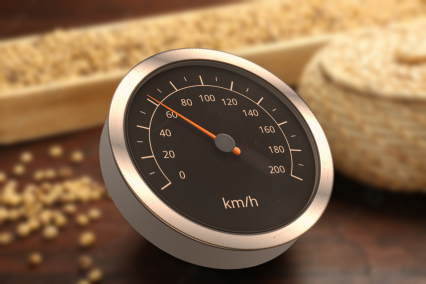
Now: 60,km/h
